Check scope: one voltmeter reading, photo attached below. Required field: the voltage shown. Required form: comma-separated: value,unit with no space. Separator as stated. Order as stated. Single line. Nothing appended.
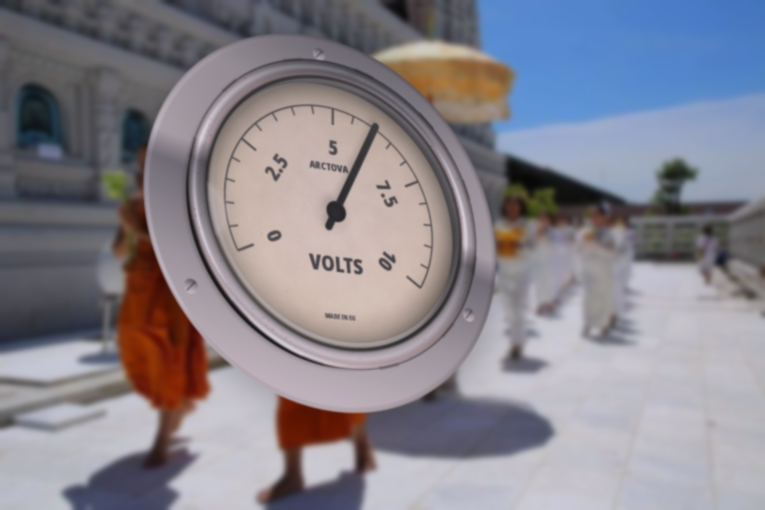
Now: 6,V
